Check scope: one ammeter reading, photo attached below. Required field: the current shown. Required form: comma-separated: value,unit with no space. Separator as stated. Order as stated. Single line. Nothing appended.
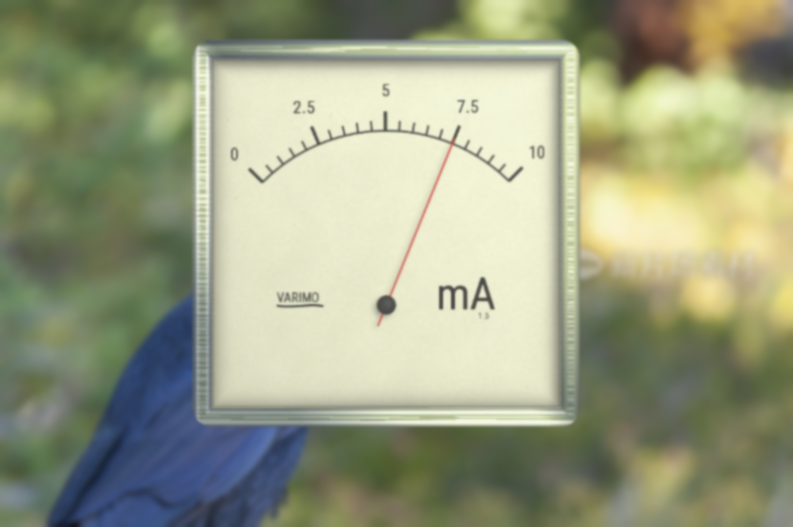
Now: 7.5,mA
